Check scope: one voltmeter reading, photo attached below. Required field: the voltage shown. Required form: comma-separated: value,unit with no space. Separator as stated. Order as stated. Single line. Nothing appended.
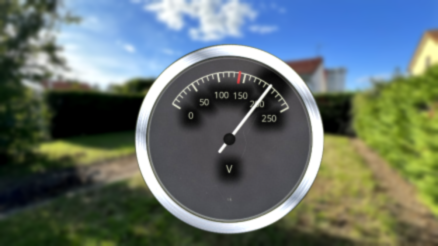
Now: 200,V
